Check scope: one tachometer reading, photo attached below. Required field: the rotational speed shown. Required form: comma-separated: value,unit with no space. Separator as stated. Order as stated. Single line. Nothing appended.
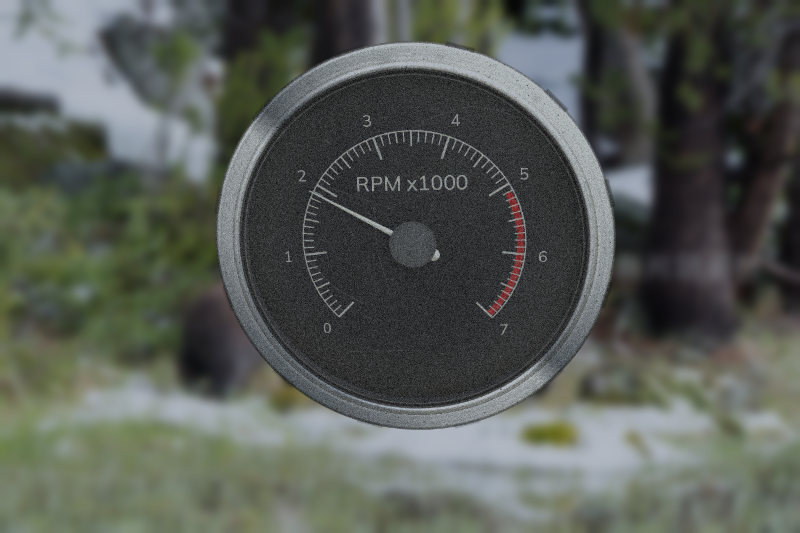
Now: 1900,rpm
